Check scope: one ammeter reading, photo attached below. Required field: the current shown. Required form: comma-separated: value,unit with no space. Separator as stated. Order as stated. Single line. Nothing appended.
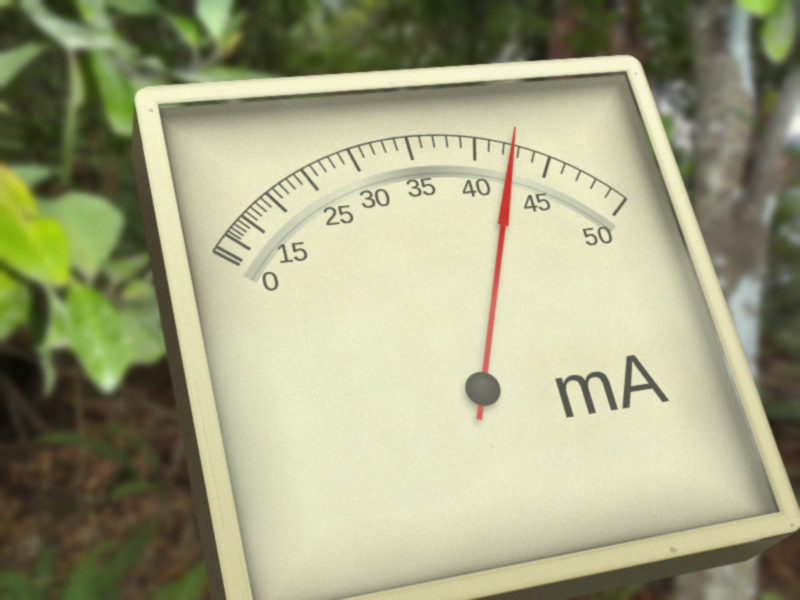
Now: 42.5,mA
